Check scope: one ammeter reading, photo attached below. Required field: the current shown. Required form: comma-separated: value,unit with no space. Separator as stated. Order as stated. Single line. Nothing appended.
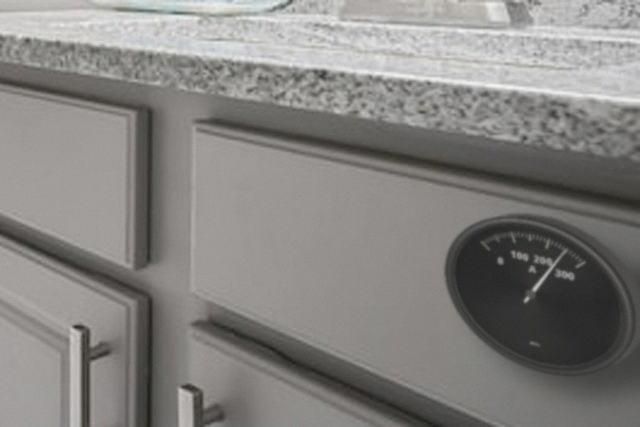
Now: 250,A
